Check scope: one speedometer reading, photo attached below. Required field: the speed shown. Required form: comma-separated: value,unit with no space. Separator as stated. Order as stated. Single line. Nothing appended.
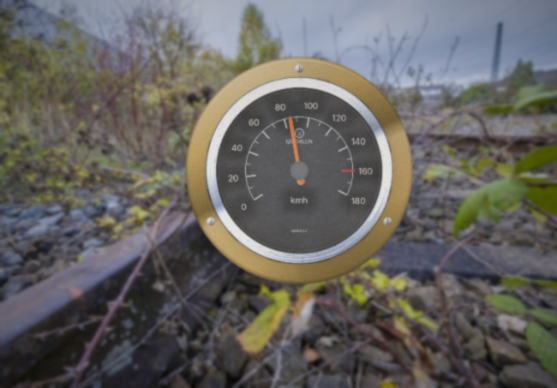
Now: 85,km/h
